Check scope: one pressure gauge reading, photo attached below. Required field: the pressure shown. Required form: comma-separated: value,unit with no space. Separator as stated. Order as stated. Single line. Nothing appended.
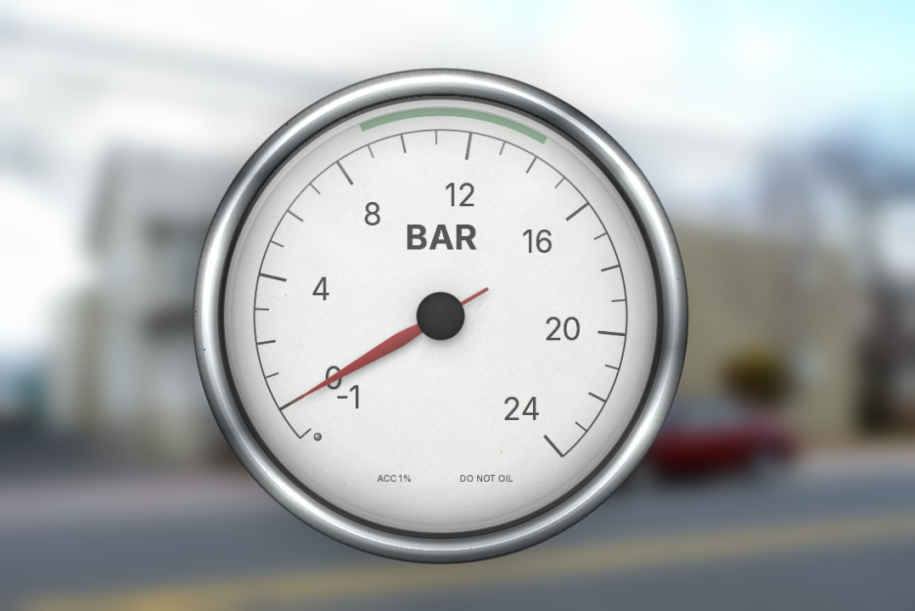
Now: 0,bar
